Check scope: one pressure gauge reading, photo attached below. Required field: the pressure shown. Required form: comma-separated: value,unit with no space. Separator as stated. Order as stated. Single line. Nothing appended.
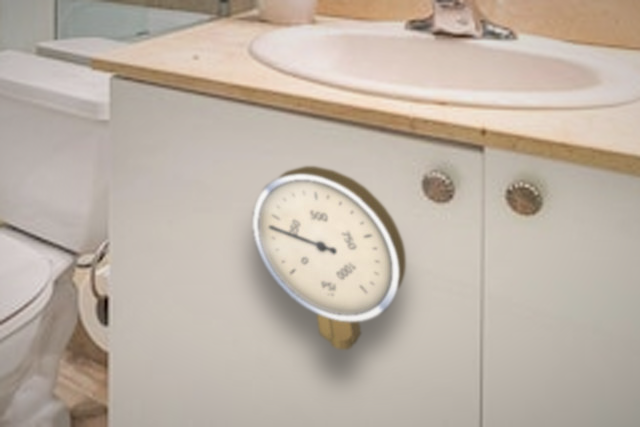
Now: 200,psi
